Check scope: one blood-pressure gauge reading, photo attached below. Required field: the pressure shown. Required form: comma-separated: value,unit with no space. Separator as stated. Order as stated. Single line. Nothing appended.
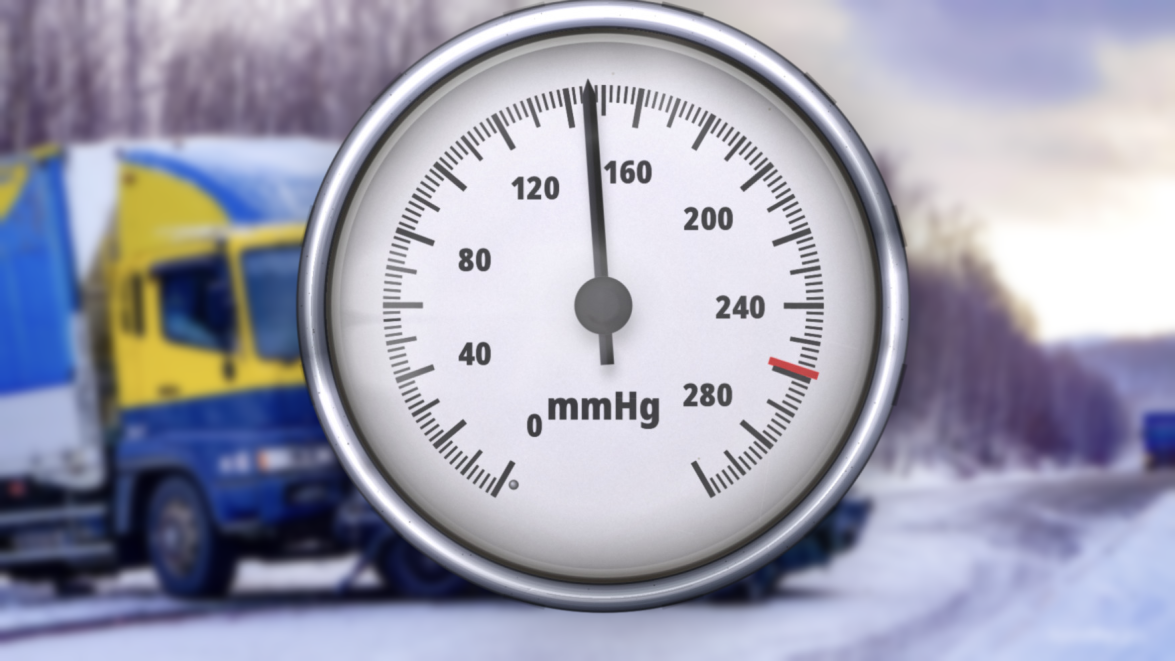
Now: 146,mmHg
